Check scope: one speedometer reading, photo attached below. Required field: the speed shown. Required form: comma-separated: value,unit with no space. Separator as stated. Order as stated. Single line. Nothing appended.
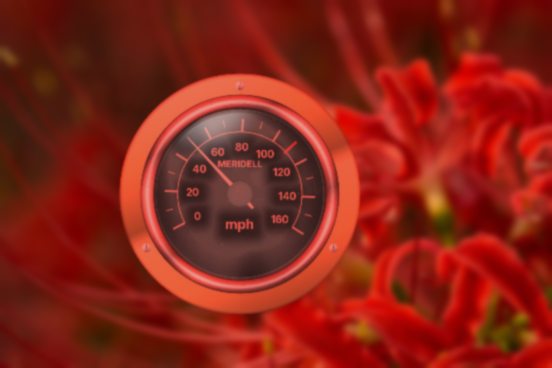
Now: 50,mph
